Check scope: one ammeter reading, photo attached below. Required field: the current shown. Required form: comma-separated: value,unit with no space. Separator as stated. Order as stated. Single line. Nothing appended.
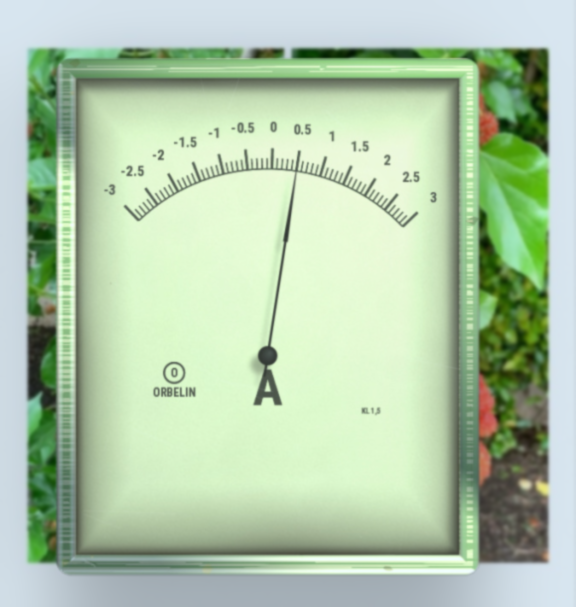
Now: 0.5,A
